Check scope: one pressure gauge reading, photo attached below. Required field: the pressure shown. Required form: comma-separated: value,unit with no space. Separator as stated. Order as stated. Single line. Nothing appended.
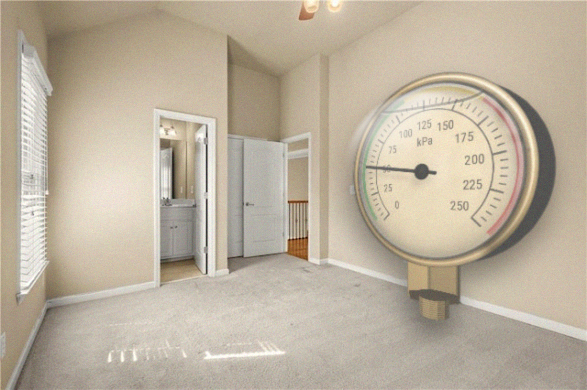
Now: 50,kPa
